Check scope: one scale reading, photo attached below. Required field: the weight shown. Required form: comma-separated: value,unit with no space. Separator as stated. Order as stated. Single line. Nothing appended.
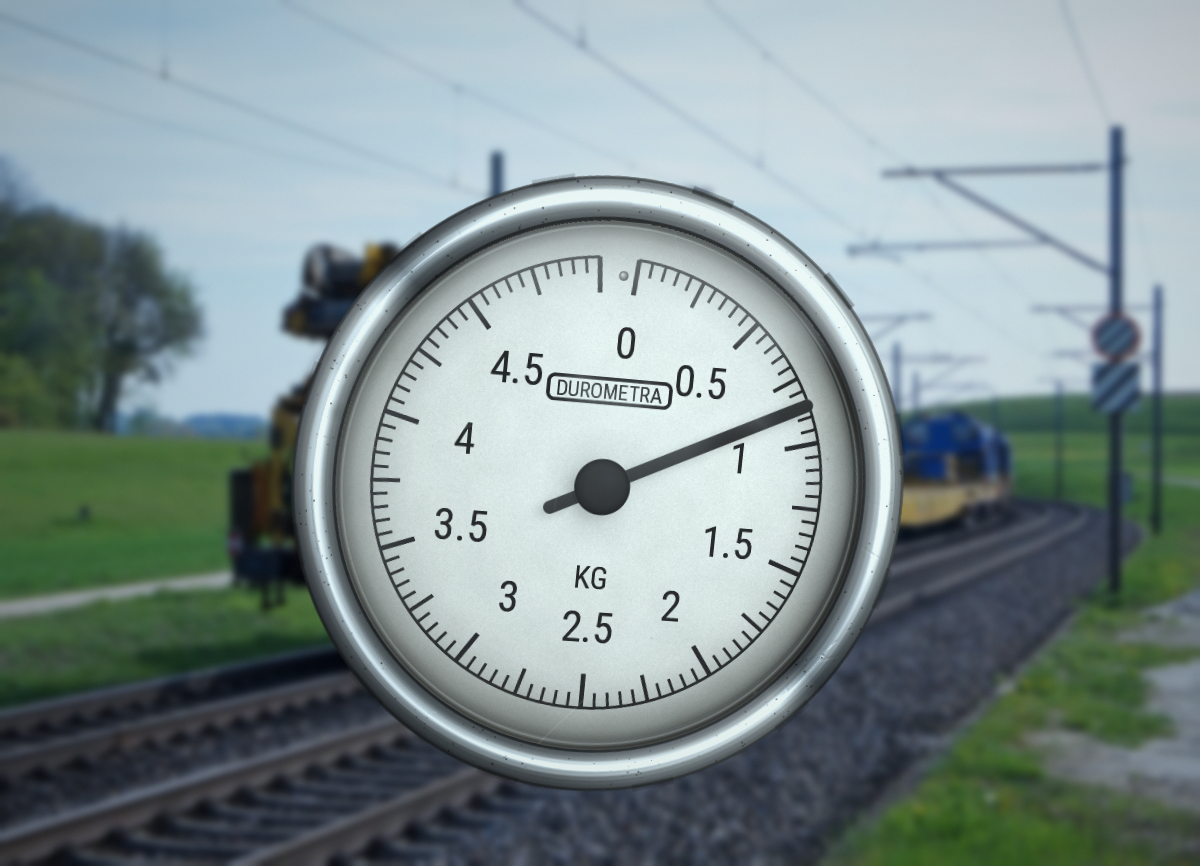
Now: 0.85,kg
